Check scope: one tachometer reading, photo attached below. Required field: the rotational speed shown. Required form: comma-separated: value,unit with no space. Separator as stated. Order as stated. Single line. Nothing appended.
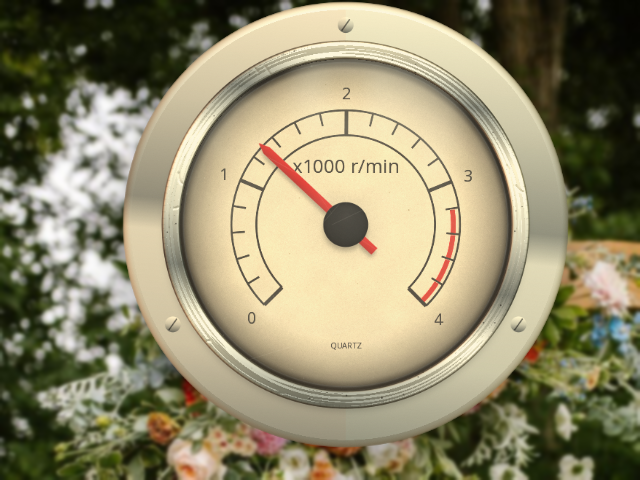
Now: 1300,rpm
